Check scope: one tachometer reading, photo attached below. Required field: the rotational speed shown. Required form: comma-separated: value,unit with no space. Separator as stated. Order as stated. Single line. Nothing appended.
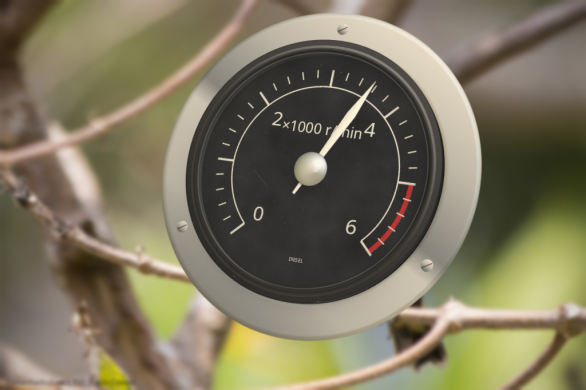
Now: 3600,rpm
